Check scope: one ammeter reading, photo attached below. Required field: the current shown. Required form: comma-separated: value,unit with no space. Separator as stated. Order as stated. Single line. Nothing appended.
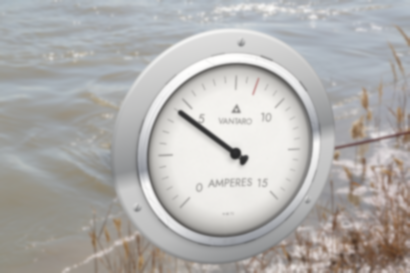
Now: 4.5,A
